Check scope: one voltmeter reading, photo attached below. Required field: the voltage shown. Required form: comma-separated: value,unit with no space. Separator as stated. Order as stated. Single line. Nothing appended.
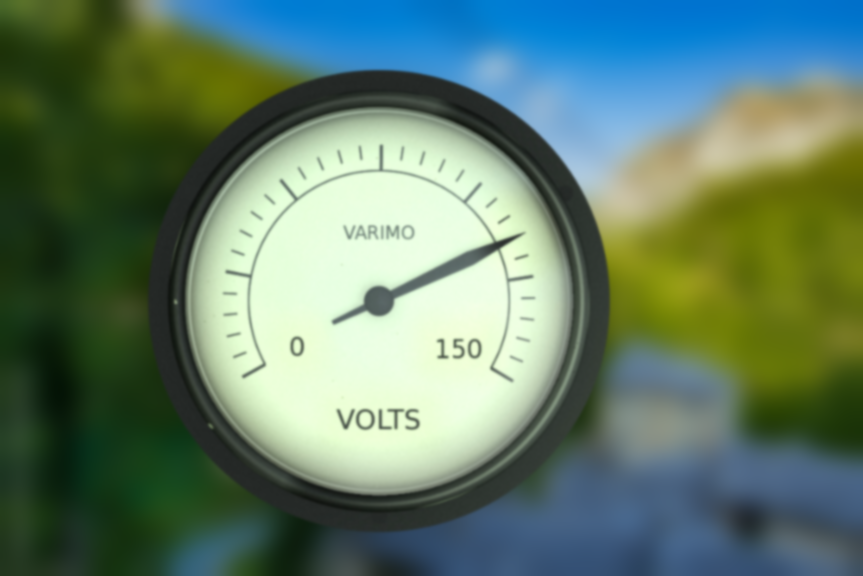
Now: 115,V
